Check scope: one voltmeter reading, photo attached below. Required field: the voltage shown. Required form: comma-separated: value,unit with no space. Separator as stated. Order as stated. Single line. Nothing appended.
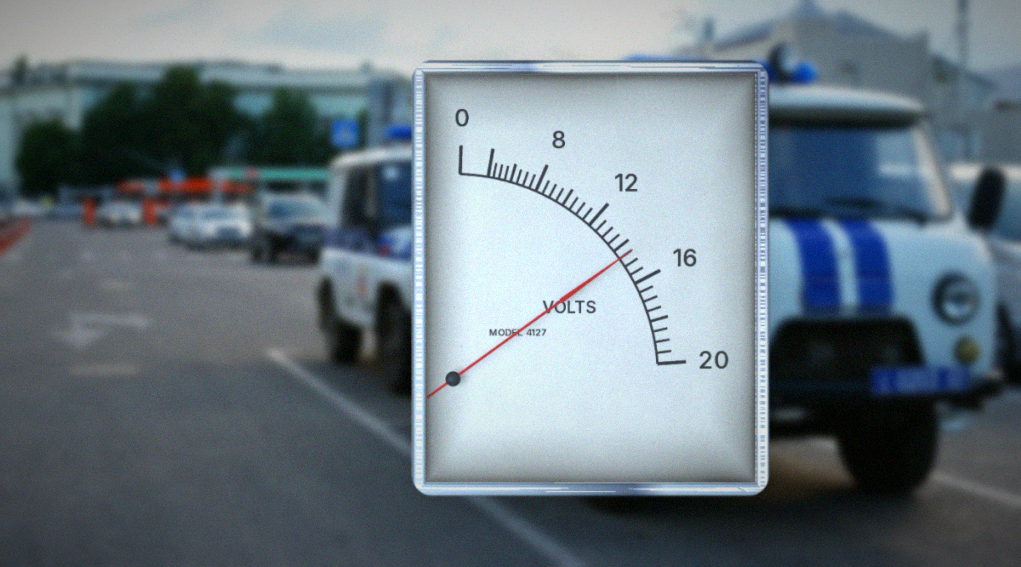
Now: 14.5,V
